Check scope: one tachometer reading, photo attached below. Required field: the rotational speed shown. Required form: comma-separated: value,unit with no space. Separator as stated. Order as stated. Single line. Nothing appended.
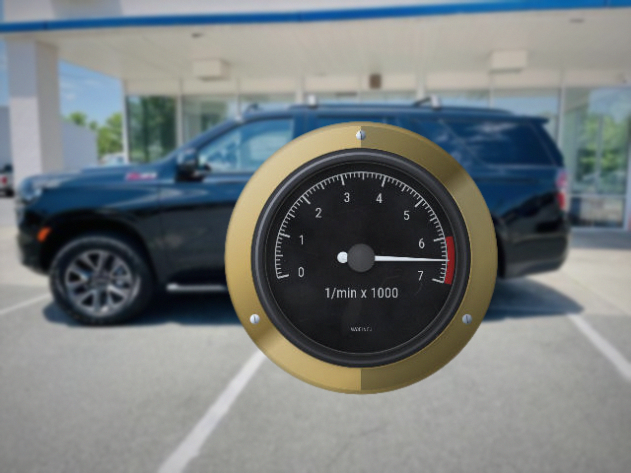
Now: 6500,rpm
